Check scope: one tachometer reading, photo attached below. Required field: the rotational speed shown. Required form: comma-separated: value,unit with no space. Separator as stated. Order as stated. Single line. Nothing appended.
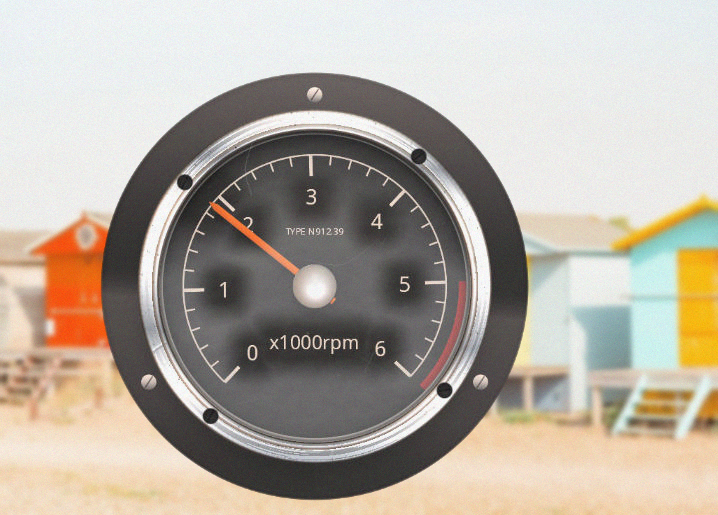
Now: 1900,rpm
